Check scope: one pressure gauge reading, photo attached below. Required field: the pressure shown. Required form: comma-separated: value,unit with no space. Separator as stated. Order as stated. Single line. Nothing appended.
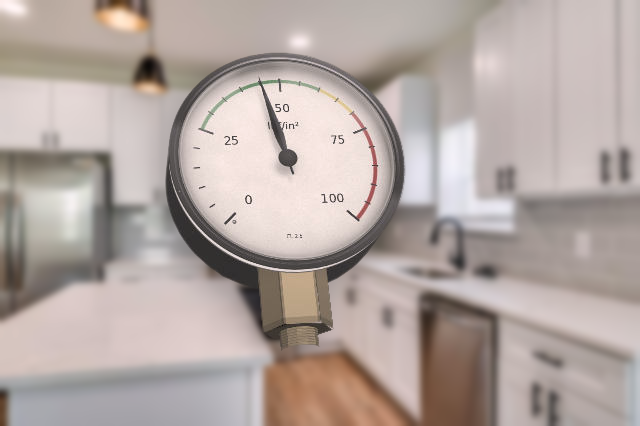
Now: 45,psi
